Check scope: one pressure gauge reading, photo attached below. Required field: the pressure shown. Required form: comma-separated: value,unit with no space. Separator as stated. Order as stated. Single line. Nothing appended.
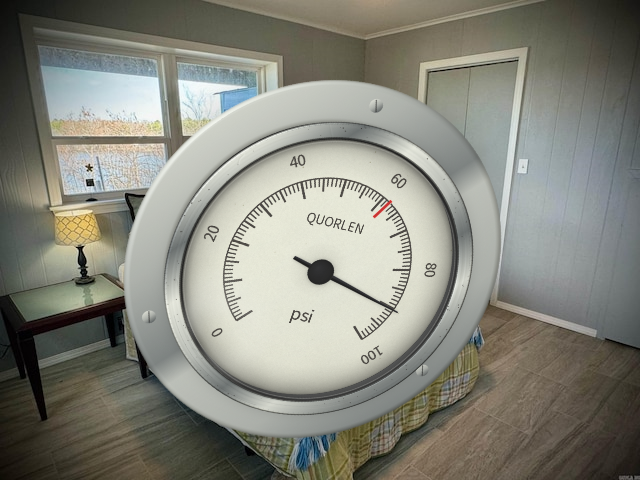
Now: 90,psi
